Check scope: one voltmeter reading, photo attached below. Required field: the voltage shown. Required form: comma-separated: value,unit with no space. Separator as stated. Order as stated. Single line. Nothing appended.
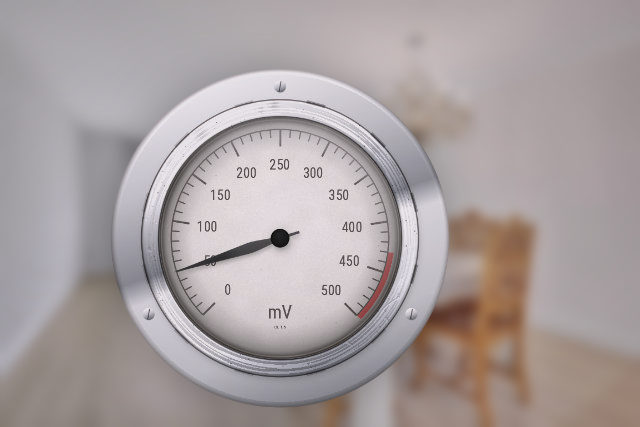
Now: 50,mV
